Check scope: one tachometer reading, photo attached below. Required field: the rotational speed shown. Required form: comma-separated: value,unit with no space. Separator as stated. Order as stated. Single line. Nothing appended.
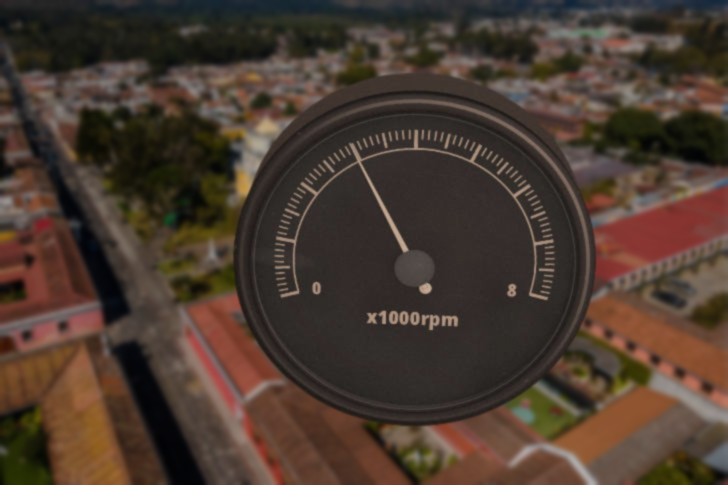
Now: 3000,rpm
